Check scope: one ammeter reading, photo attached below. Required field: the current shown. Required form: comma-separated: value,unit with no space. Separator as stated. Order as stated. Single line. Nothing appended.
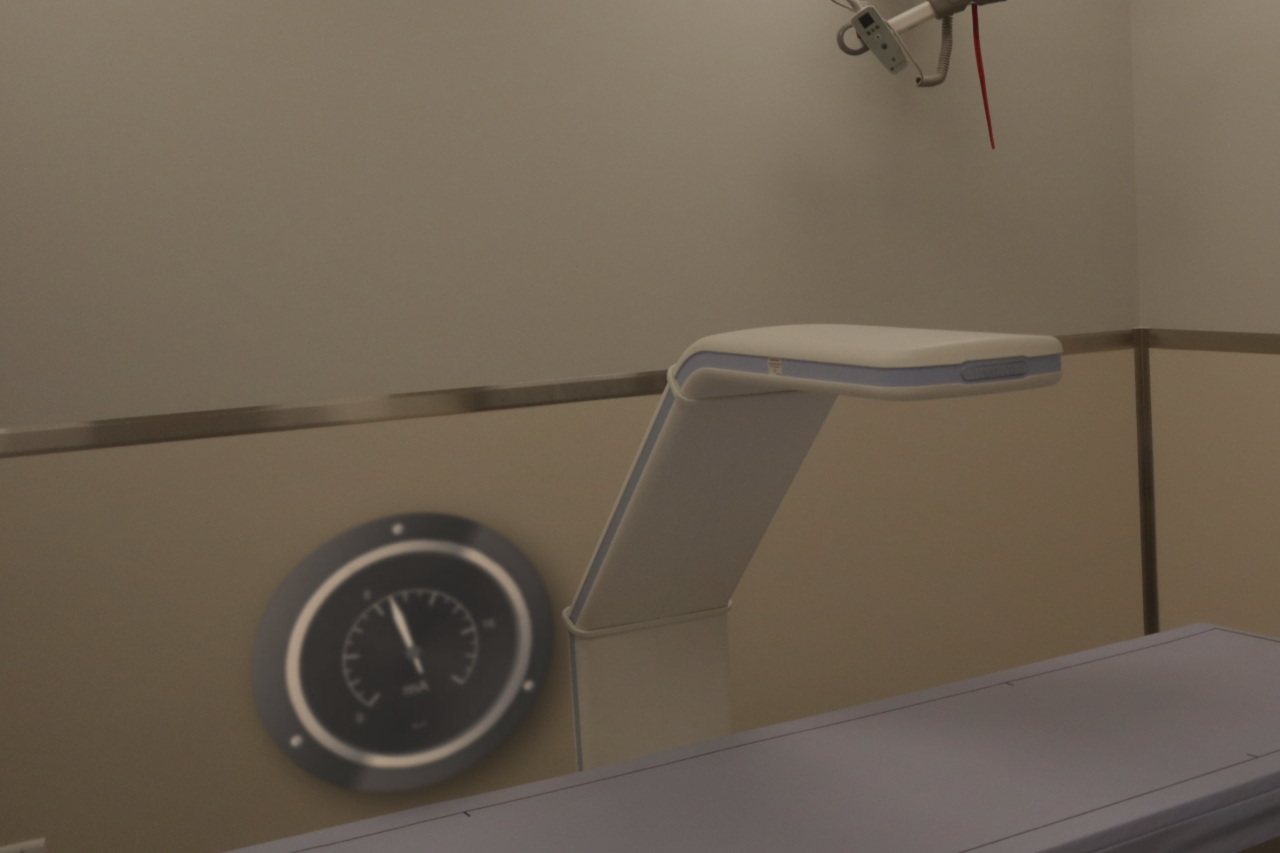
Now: 9,mA
